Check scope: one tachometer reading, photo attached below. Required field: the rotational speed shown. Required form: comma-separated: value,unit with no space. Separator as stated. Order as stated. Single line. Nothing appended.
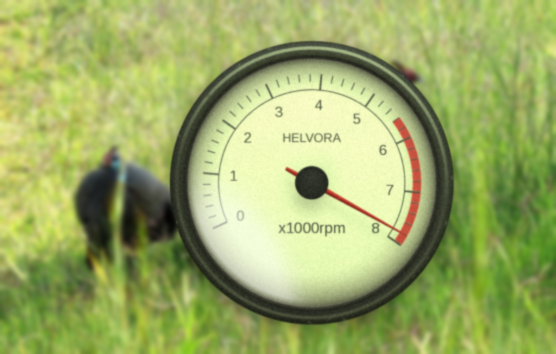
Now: 7800,rpm
